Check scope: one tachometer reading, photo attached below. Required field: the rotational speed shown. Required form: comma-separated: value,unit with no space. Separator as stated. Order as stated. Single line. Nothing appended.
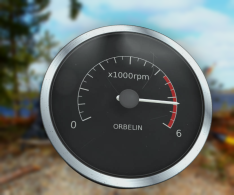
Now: 5250,rpm
